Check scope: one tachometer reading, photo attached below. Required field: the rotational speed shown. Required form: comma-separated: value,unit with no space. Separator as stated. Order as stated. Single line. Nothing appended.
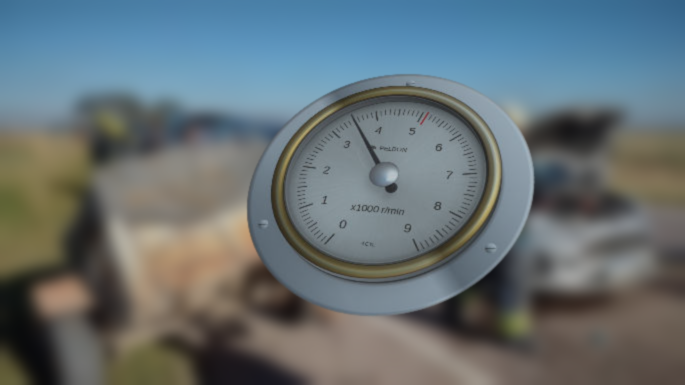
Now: 3500,rpm
